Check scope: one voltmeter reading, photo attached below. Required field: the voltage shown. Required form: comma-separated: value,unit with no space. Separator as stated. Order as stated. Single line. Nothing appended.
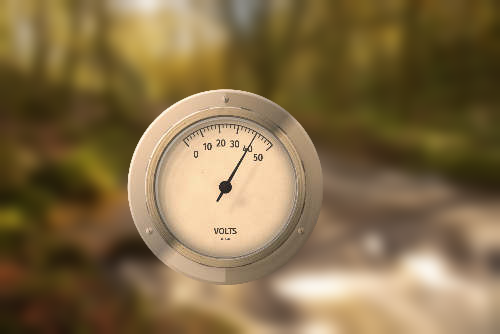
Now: 40,V
